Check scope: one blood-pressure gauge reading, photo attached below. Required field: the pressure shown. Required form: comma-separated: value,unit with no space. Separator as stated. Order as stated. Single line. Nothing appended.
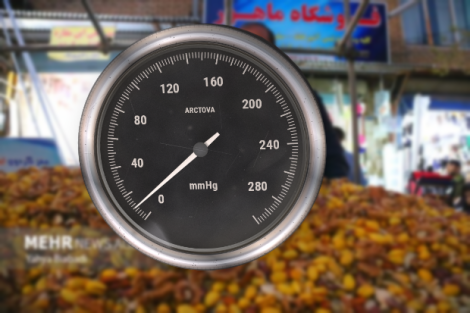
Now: 10,mmHg
